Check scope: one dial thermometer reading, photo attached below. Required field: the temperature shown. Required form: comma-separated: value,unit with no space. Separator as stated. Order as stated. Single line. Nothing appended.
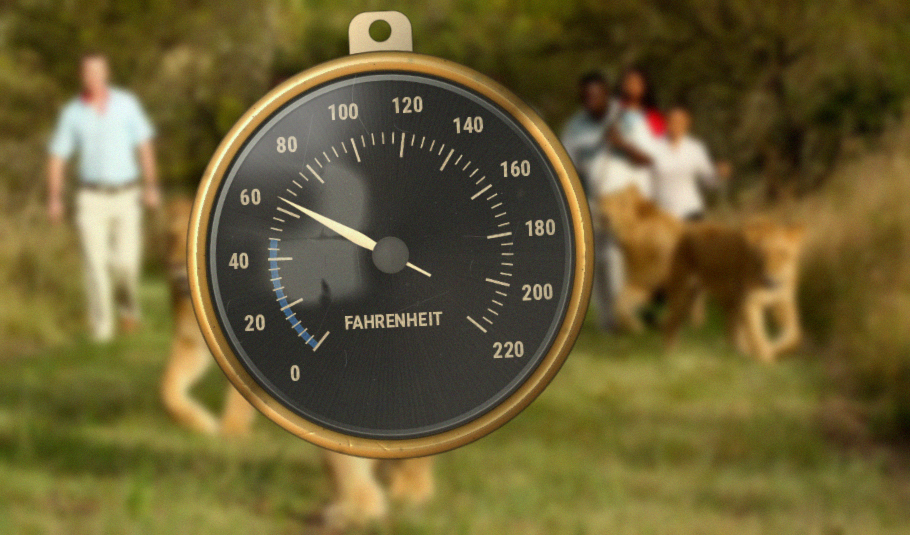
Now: 64,°F
